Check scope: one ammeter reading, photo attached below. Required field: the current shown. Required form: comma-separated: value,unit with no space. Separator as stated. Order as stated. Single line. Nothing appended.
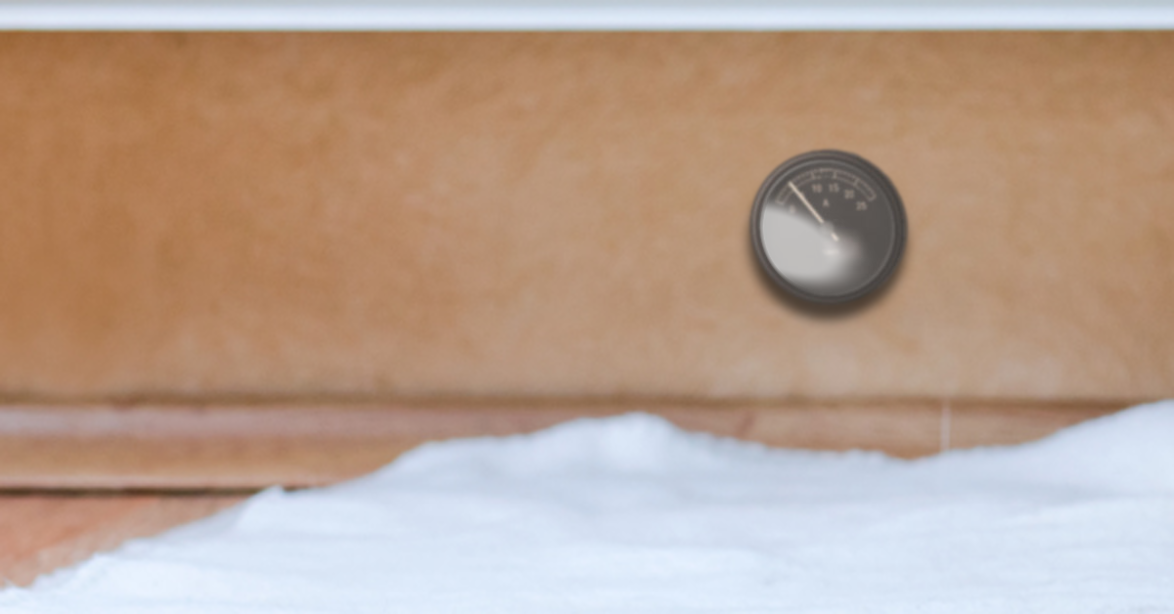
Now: 5,A
